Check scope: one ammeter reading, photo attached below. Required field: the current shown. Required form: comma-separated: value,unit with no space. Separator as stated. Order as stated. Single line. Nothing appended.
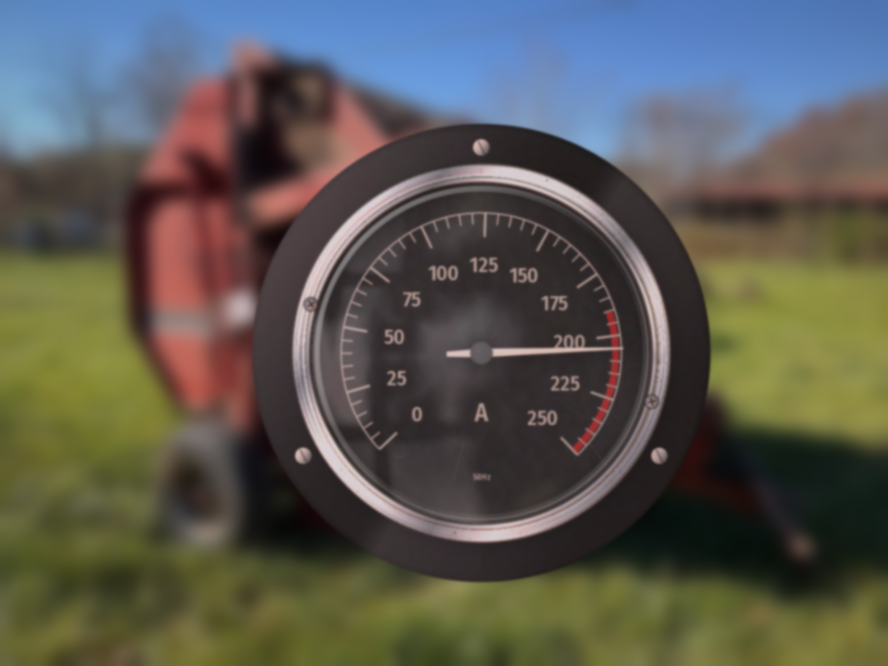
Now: 205,A
